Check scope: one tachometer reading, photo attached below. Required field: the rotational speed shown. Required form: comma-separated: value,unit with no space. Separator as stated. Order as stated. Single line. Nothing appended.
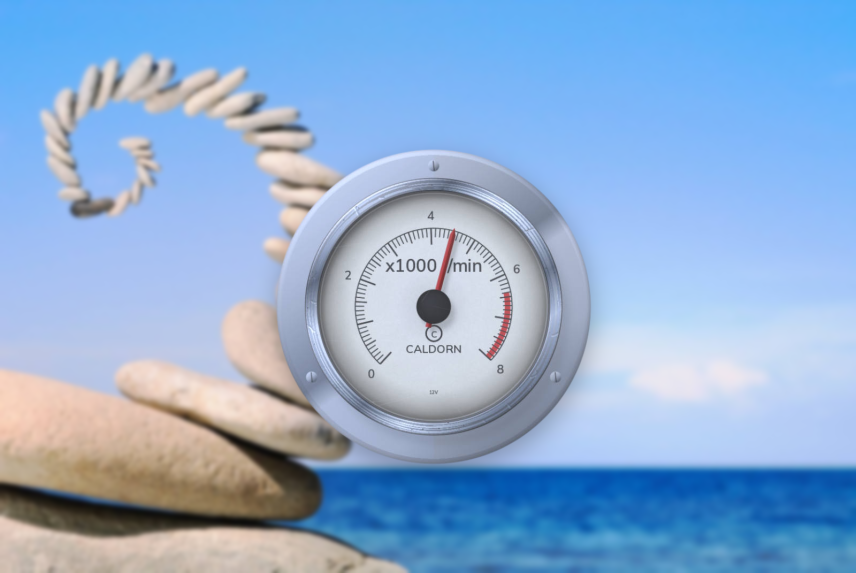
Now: 4500,rpm
